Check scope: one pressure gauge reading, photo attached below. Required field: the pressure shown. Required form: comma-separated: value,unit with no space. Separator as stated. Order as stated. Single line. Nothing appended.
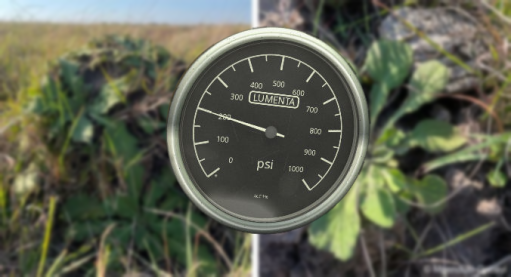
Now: 200,psi
